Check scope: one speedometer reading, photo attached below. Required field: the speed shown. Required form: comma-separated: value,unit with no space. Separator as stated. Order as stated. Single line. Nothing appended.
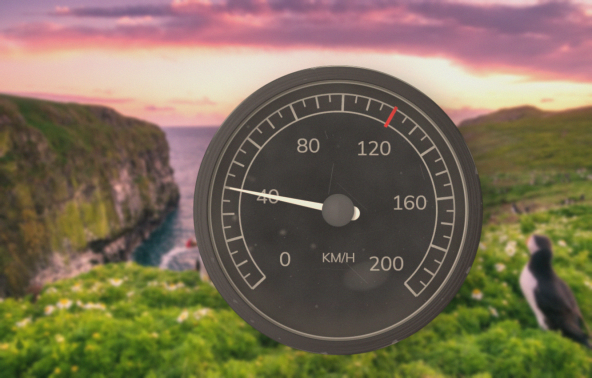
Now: 40,km/h
